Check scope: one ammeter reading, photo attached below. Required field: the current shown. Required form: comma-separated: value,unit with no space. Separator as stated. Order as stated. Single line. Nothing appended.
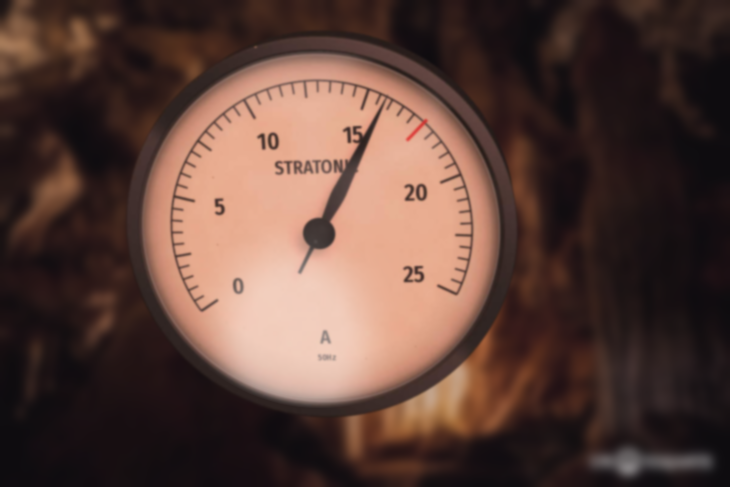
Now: 15.75,A
